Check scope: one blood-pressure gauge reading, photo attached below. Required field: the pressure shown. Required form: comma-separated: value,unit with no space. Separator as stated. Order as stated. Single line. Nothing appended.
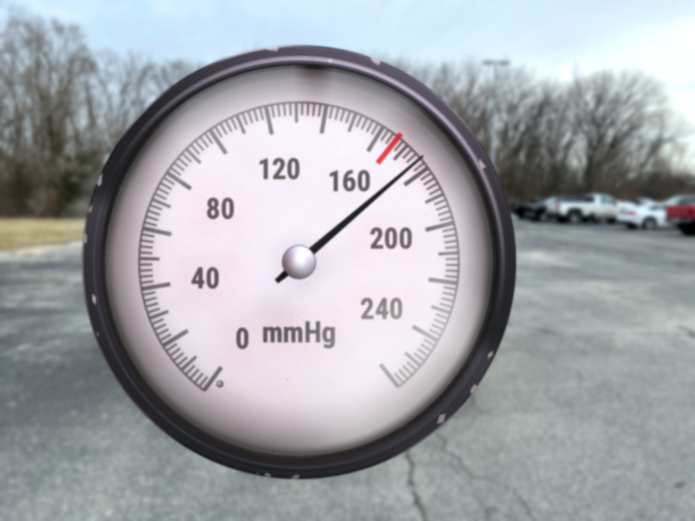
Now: 176,mmHg
